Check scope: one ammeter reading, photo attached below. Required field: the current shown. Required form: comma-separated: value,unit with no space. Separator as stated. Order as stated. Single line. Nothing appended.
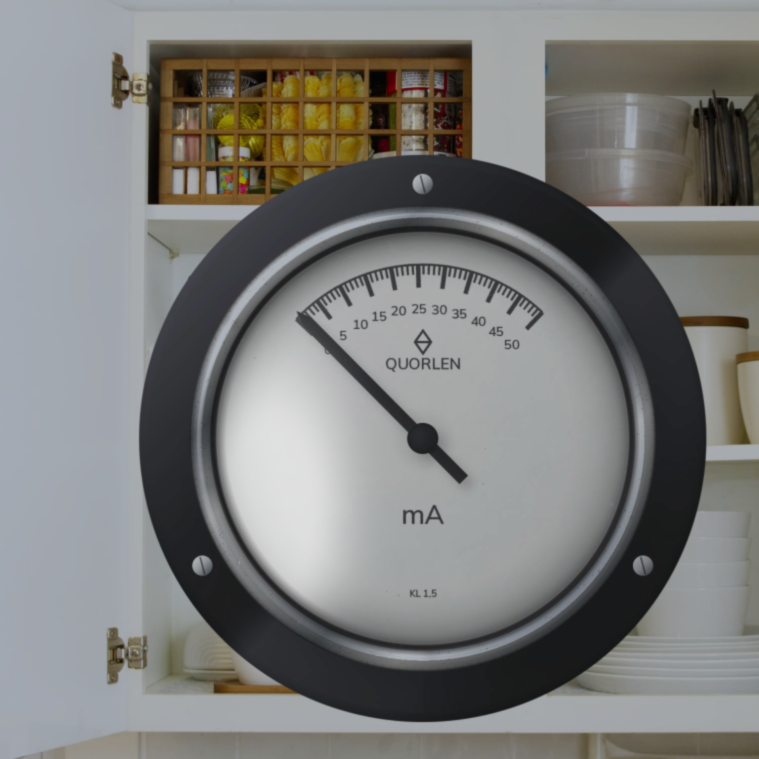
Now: 1,mA
